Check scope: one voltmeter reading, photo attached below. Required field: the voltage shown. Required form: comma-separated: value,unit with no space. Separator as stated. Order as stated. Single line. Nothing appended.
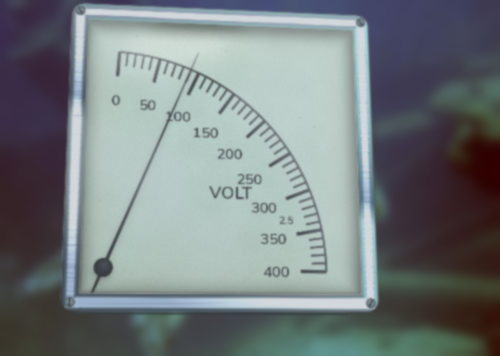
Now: 90,V
